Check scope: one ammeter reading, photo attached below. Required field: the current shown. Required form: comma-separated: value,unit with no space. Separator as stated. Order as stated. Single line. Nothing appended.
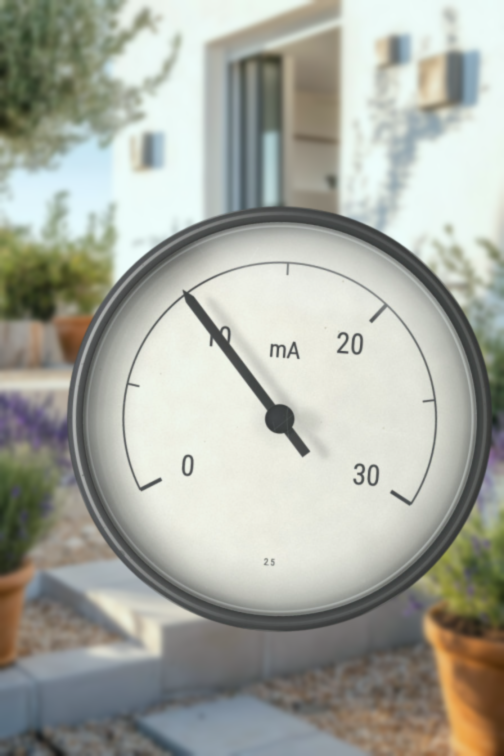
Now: 10,mA
